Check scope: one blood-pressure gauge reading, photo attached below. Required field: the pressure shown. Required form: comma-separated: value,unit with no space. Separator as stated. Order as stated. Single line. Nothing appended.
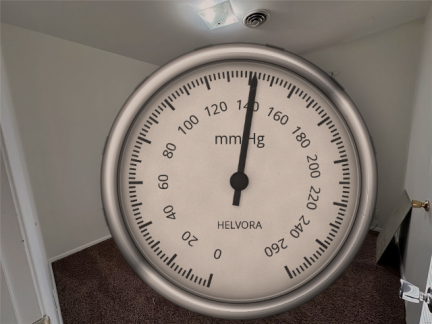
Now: 142,mmHg
